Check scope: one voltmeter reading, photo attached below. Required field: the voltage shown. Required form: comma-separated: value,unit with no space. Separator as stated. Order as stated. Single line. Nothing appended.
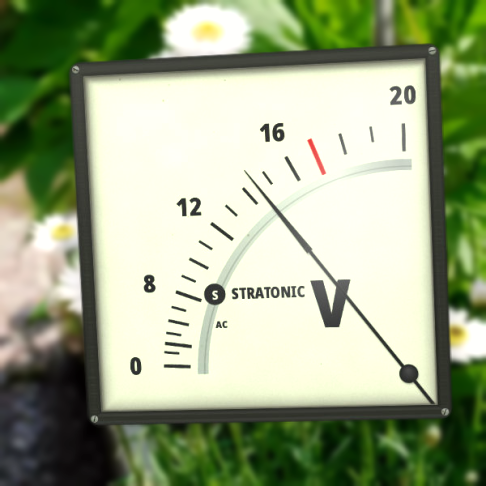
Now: 14.5,V
